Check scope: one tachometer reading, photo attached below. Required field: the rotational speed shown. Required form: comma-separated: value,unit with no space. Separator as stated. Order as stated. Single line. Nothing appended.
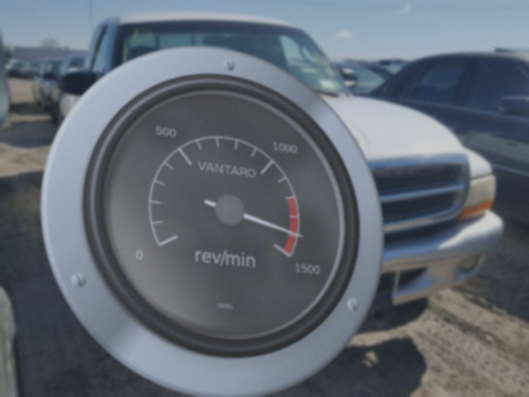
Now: 1400,rpm
